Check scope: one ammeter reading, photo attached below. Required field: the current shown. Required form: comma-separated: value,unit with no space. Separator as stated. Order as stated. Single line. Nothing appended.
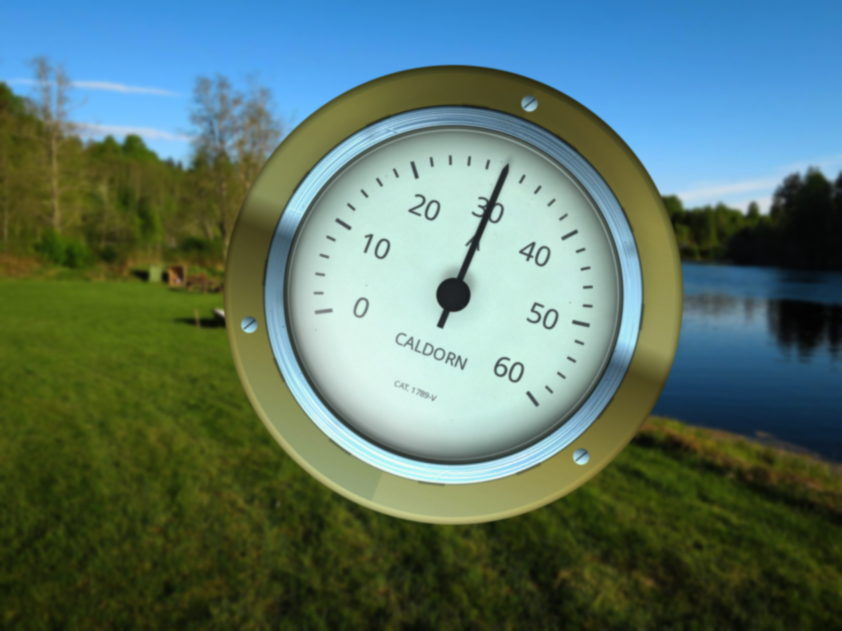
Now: 30,A
